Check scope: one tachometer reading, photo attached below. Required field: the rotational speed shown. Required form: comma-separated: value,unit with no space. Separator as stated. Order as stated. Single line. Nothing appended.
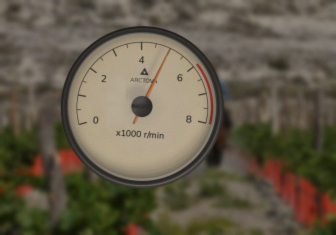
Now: 5000,rpm
